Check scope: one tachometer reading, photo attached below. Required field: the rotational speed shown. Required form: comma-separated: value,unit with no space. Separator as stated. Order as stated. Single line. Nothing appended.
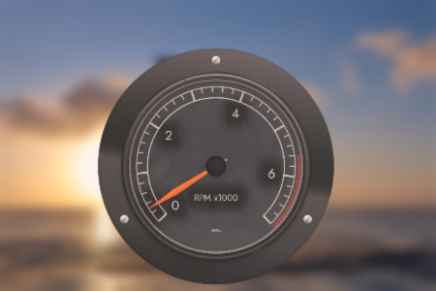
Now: 300,rpm
